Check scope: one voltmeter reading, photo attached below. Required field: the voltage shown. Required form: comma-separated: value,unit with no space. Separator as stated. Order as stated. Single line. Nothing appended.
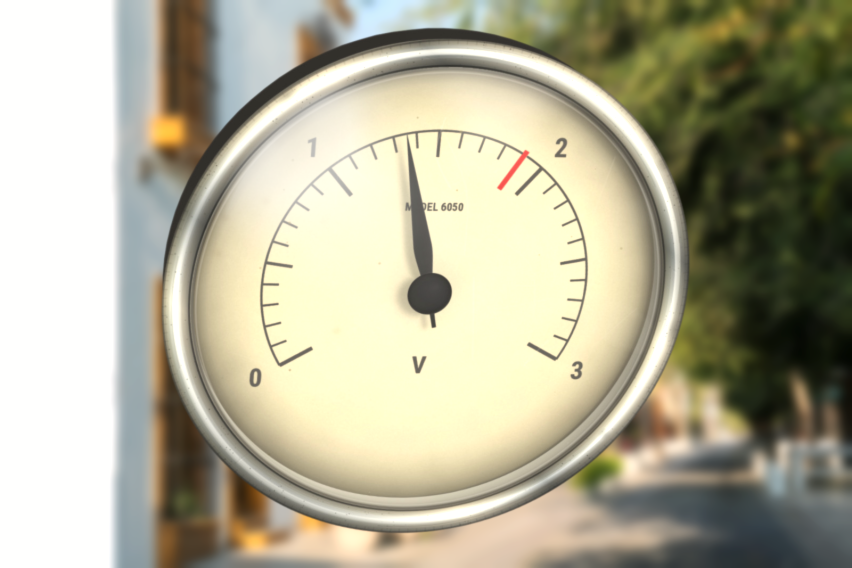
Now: 1.35,V
